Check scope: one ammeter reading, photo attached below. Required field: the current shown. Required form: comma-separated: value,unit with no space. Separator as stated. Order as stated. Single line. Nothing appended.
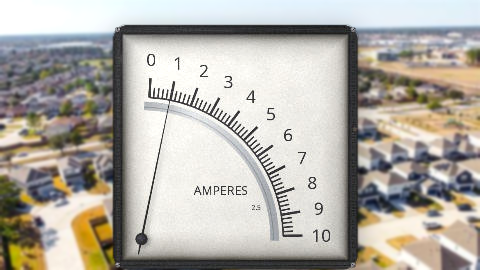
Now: 1,A
